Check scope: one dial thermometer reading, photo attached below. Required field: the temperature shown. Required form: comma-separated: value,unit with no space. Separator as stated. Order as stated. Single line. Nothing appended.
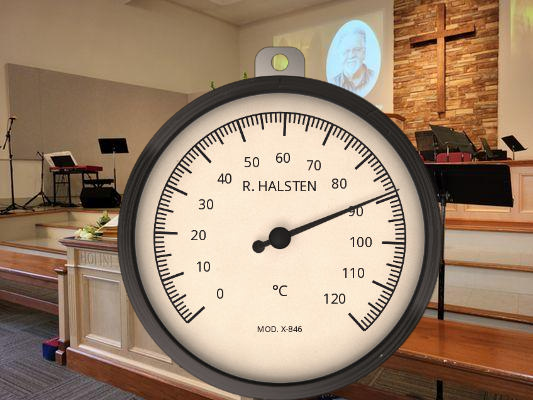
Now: 89,°C
